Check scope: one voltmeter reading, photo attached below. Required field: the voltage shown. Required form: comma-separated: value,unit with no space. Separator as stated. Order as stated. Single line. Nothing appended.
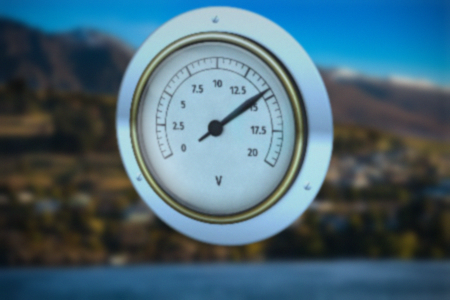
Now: 14.5,V
